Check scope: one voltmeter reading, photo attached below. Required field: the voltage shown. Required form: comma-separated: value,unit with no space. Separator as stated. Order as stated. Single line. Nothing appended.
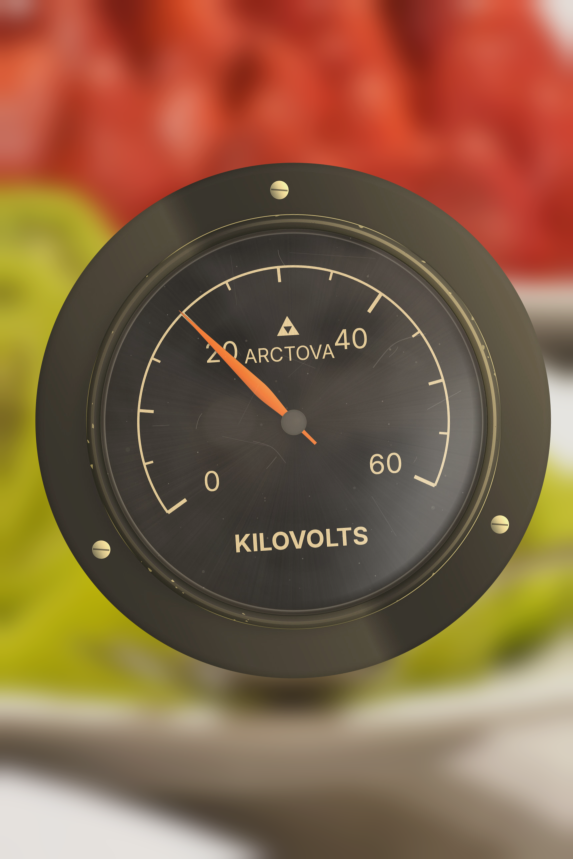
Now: 20,kV
